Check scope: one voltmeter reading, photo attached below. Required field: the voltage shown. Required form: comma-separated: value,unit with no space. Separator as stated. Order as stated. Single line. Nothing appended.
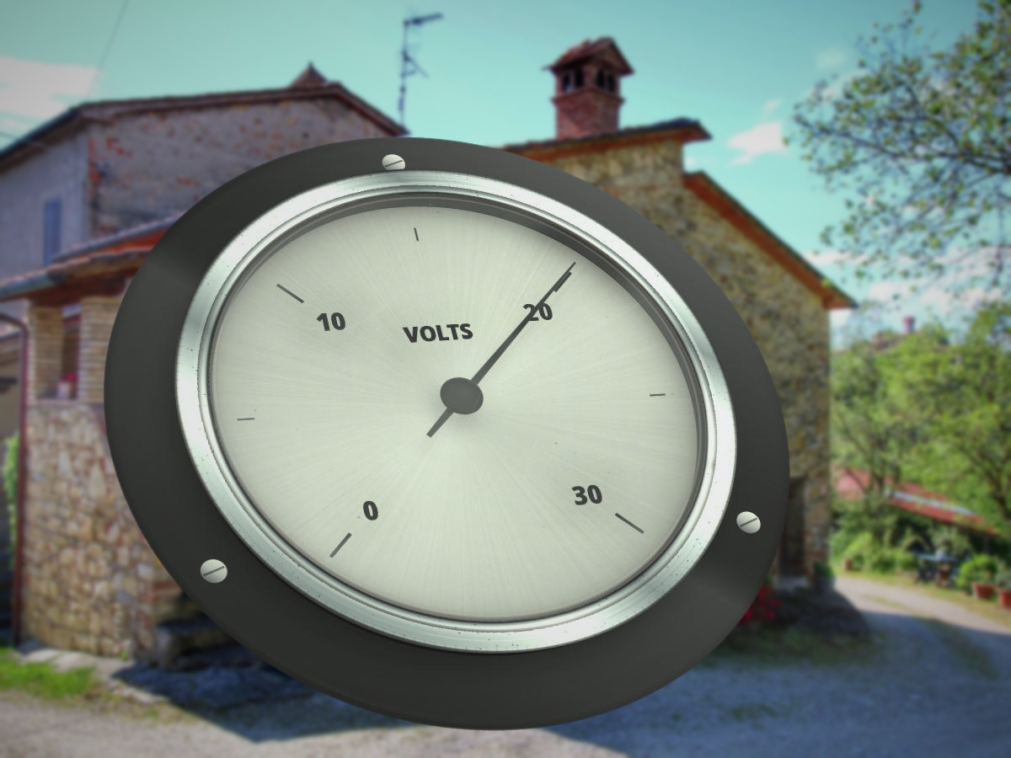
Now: 20,V
